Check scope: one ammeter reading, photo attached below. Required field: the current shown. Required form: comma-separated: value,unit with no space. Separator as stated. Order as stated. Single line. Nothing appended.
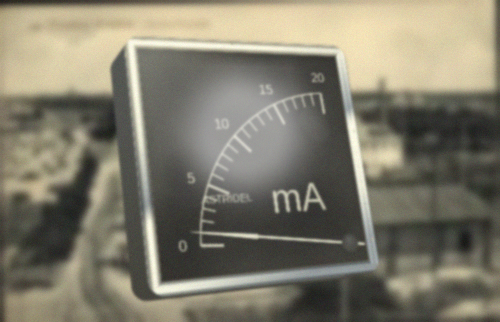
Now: 1,mA
